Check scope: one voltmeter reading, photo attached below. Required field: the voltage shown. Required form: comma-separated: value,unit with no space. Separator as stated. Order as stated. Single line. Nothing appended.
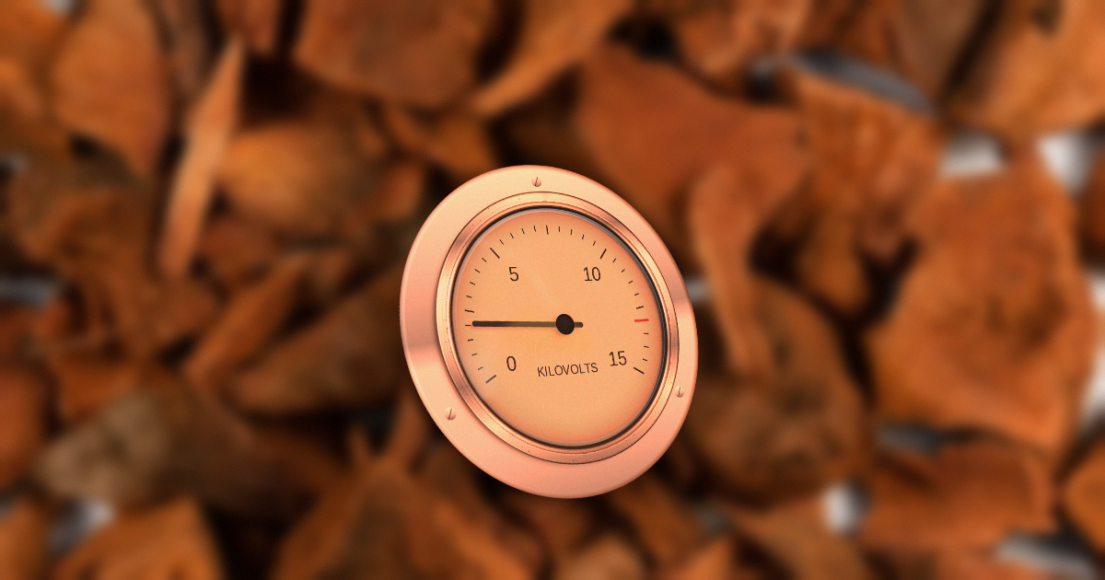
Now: 2,kV
